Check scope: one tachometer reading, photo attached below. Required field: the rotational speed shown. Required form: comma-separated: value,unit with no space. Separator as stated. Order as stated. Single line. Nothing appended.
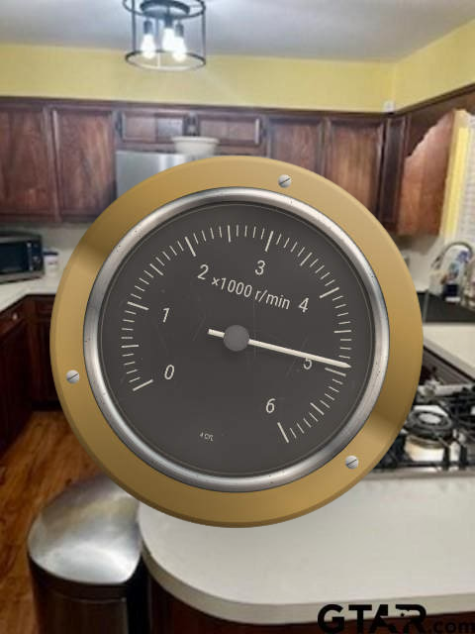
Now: 4900,rpm
